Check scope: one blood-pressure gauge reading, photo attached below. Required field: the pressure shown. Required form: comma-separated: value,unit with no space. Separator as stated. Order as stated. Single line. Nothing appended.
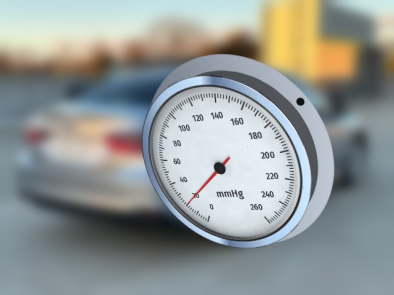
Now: 20,mmHg
